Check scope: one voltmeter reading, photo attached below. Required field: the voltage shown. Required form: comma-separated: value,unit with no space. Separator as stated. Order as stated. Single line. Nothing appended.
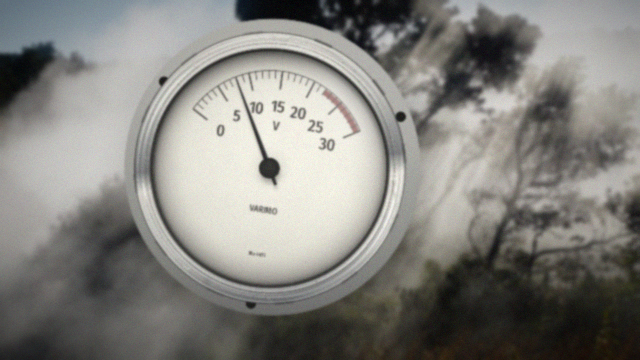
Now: 8,V
